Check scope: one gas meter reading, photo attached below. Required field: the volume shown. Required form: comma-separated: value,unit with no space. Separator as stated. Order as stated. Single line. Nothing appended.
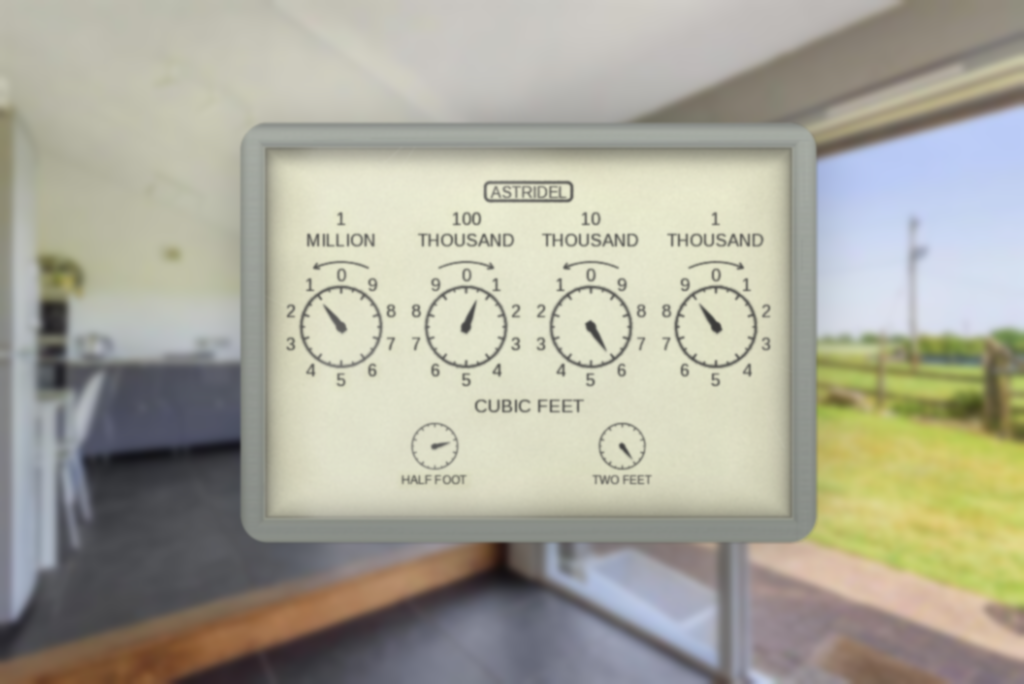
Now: 105900,ft³
